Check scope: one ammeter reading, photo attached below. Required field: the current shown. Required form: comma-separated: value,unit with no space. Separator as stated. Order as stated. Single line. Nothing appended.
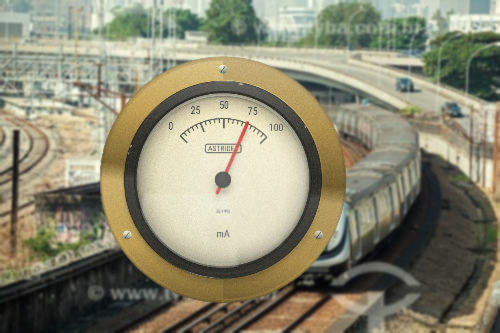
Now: 75,mA
